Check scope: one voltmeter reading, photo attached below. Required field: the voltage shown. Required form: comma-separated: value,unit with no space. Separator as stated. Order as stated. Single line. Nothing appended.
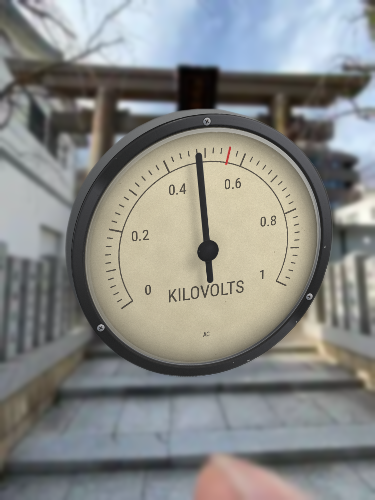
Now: 0.48,kV
